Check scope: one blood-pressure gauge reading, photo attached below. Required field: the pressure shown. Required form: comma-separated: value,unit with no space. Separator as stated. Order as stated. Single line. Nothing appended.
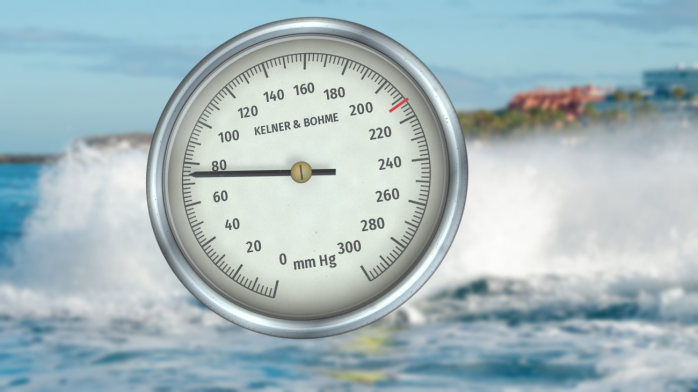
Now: 74,mmHg
